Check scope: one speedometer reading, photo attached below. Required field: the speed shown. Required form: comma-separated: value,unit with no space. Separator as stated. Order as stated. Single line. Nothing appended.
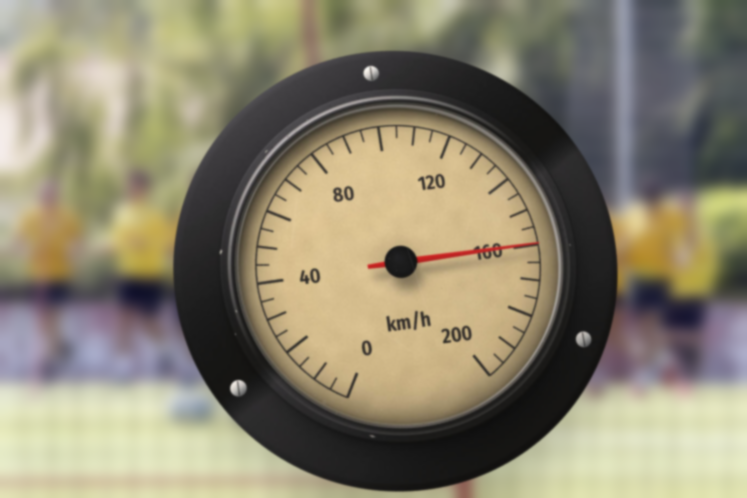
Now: 160,km/h
